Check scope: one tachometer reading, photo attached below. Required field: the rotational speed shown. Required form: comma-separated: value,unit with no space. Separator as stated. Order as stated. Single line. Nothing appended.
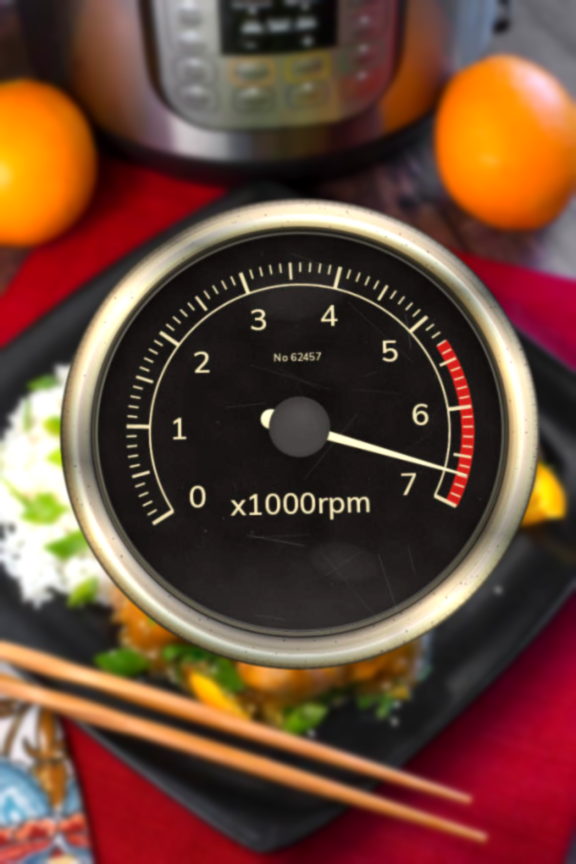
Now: 6700,rpm
